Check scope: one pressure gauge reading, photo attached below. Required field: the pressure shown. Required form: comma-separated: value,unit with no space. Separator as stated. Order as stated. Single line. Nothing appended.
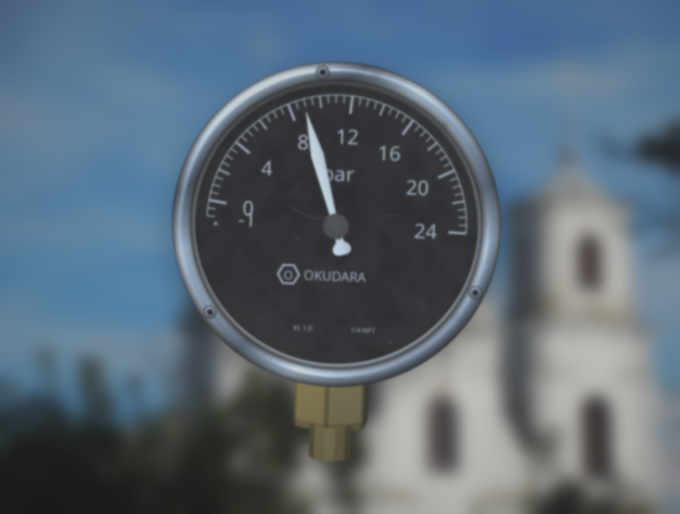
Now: 9,bar
